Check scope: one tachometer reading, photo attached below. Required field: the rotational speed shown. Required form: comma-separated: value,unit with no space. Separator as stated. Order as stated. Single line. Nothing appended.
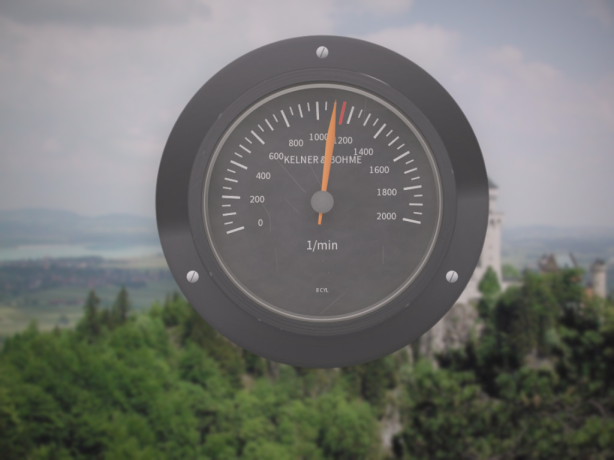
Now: 1100,rpm
